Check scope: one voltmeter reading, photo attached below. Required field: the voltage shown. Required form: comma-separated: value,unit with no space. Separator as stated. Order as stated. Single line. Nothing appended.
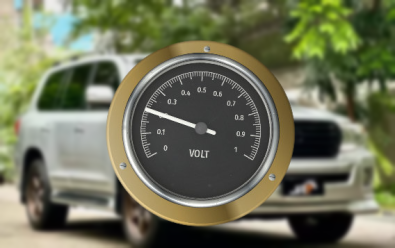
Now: 0.2,V
